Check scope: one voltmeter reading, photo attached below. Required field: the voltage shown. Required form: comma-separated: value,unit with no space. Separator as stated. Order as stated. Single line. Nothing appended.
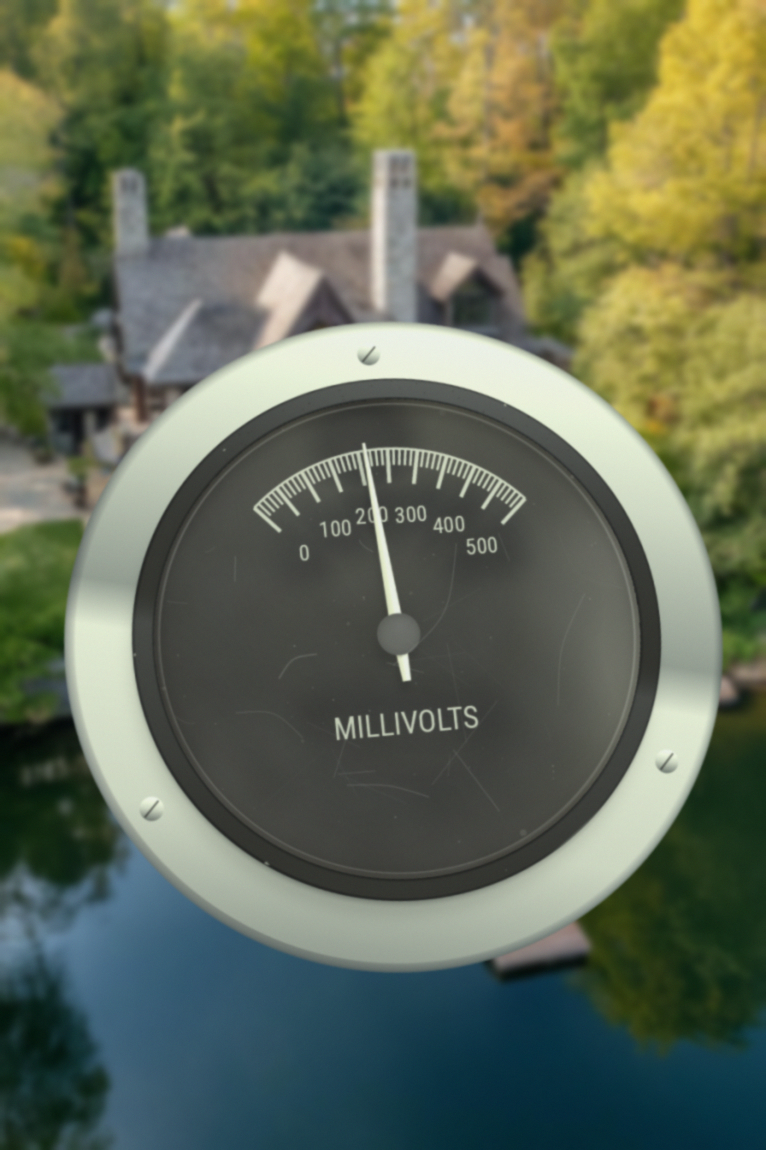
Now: 210,mV
